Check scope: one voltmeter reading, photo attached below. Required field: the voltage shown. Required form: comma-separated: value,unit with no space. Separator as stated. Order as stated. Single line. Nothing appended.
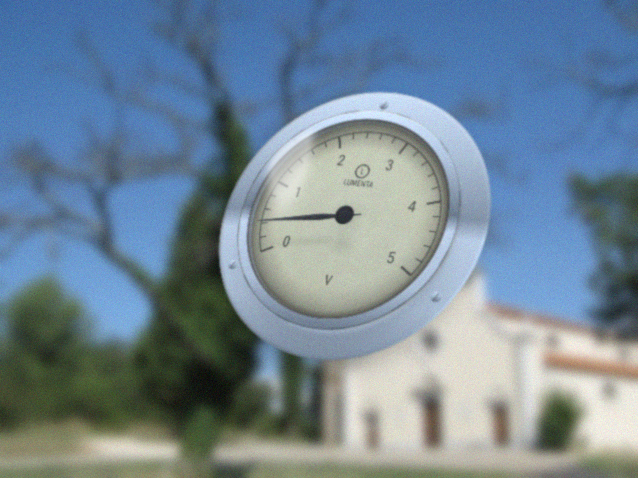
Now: 0.4,V
